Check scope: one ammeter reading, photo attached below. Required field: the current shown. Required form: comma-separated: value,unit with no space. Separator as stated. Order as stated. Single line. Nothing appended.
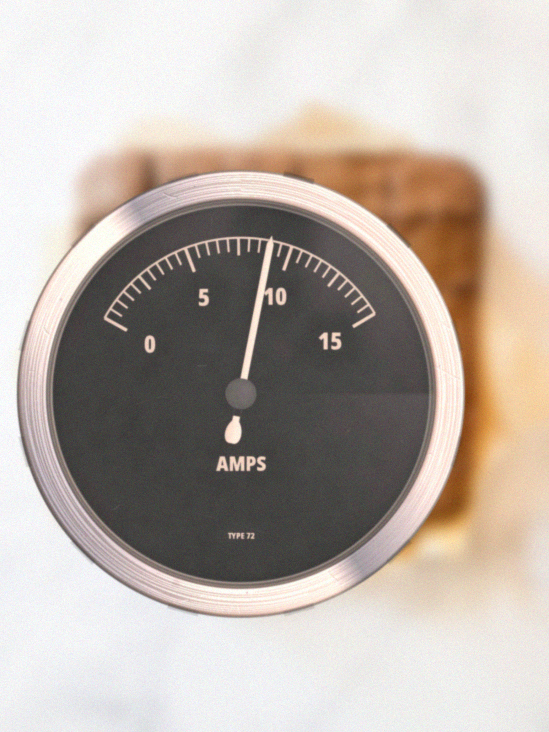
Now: 9,A
